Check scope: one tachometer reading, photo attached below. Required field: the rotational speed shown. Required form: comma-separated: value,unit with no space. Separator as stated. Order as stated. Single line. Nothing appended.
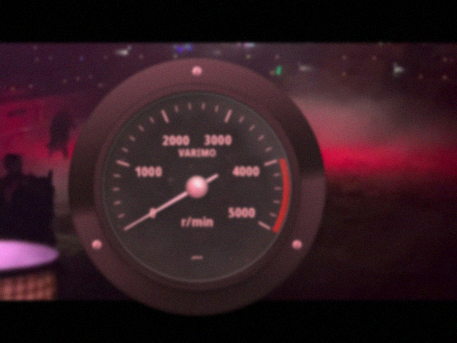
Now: 0,rpm
